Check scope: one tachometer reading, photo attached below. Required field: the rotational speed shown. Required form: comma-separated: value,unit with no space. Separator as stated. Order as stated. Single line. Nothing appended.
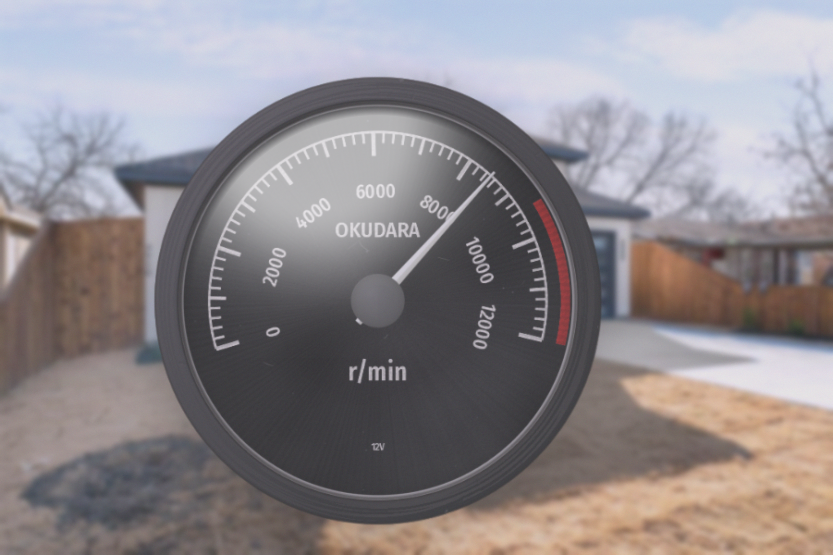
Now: 8500,rpm
